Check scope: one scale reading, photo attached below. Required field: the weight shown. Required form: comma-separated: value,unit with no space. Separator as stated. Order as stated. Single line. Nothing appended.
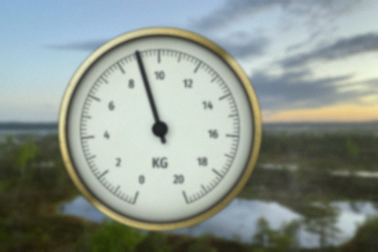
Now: 9,kg
